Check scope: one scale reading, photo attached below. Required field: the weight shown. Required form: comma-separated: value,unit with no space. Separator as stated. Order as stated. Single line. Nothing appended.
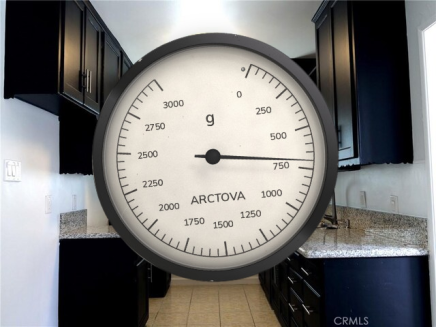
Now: 700,g
